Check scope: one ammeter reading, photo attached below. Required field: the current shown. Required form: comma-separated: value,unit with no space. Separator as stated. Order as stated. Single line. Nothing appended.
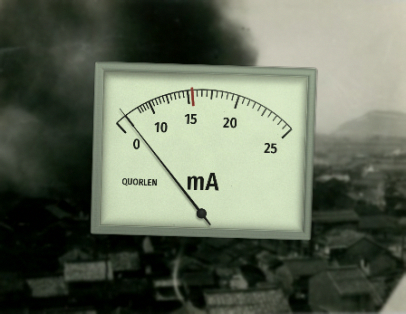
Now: 5,mA
